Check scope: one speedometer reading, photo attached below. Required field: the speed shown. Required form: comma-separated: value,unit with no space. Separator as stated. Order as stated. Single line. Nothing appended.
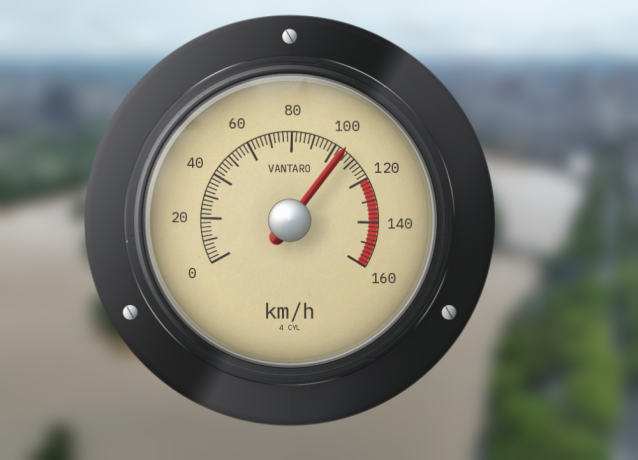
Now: 104,km/h
